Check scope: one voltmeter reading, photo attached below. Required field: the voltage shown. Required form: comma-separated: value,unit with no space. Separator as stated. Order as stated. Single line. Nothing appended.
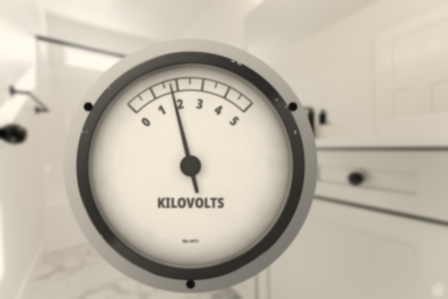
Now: 1.75,kV
